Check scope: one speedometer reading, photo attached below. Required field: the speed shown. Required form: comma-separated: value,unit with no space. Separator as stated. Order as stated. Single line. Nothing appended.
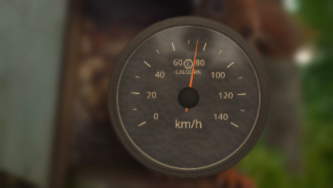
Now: 75,km/h
